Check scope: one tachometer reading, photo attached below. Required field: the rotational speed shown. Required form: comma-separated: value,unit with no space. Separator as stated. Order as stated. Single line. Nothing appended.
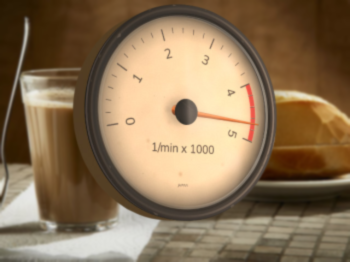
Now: 4700,rpm
